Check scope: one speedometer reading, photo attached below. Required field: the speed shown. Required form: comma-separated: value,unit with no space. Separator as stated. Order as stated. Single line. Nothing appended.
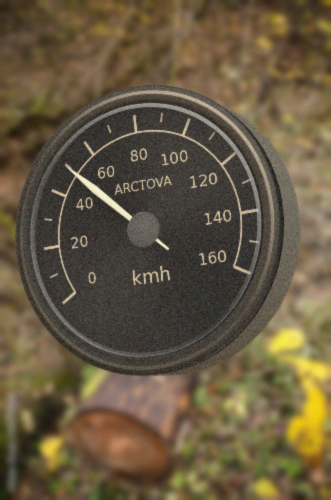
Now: 50,km/h
